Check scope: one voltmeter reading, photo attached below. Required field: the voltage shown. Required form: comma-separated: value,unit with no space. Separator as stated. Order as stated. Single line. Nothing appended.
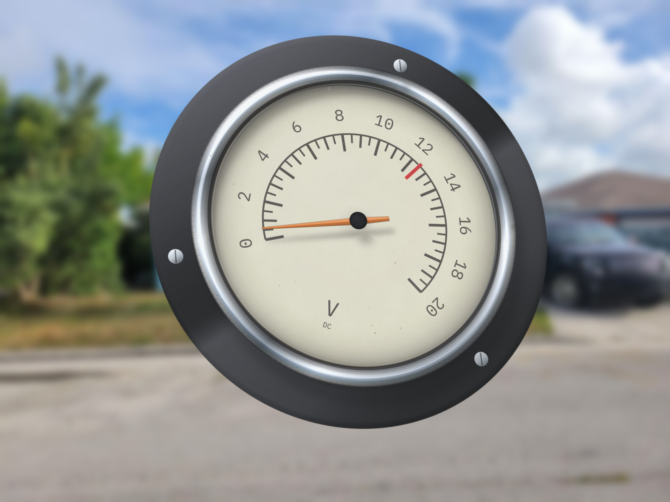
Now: 0.5,V
